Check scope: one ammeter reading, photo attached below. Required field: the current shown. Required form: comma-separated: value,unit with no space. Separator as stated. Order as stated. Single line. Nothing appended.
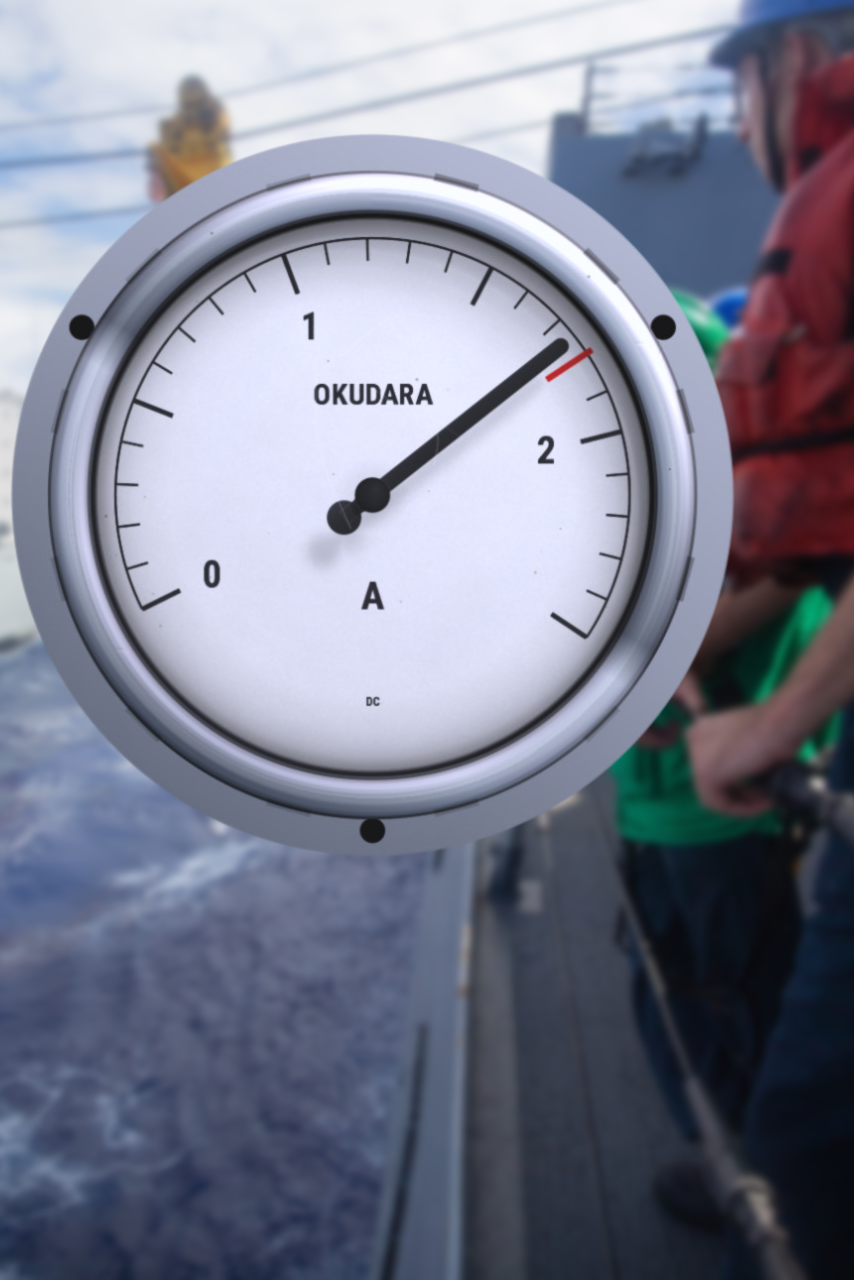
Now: 1.75,A
